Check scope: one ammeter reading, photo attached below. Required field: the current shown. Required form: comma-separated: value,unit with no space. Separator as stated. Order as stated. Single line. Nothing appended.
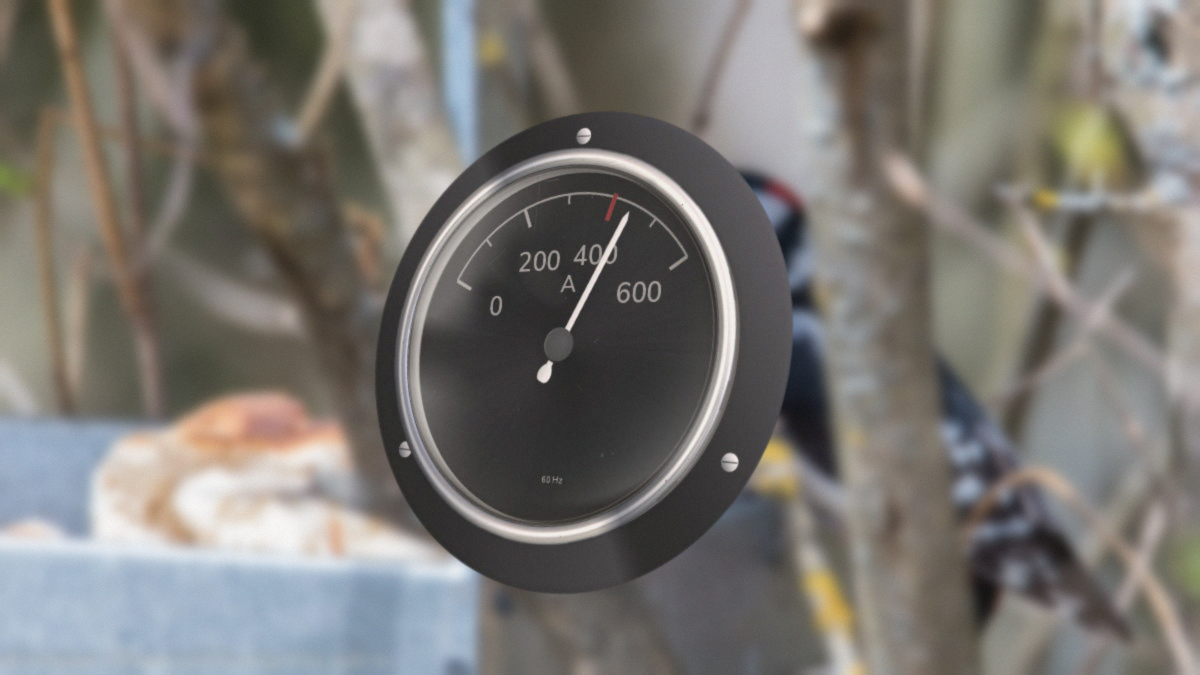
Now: 450,A
